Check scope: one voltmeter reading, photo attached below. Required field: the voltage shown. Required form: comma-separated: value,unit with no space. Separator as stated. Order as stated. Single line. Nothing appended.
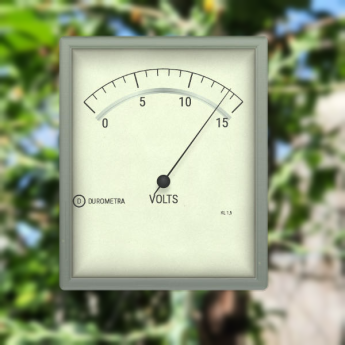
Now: 13.5,V
